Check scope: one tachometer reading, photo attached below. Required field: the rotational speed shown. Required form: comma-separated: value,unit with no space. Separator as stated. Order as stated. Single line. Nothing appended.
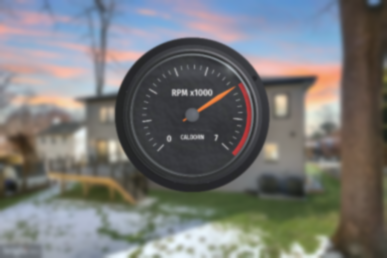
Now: 5000,rpm
